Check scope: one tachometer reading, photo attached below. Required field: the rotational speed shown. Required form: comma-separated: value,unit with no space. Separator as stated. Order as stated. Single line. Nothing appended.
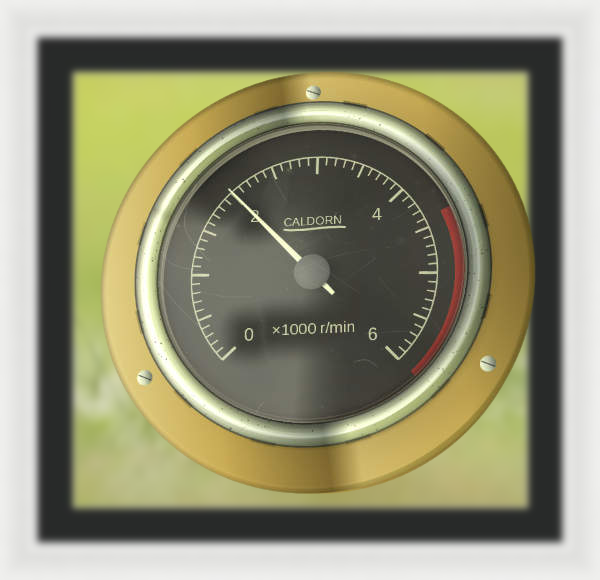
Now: 2000,rpm
